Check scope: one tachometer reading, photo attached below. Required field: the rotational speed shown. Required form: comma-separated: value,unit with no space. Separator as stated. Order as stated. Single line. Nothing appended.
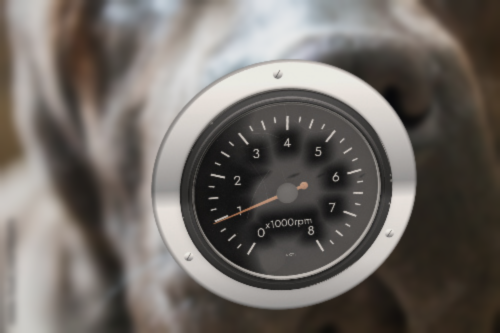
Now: 1000,rpm
